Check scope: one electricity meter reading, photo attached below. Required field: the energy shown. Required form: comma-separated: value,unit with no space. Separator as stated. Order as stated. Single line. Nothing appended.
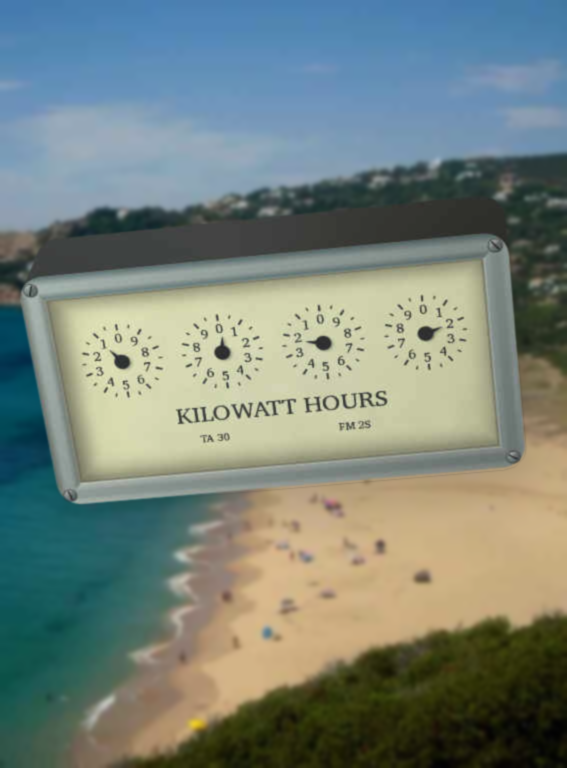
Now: 1022,kWh
